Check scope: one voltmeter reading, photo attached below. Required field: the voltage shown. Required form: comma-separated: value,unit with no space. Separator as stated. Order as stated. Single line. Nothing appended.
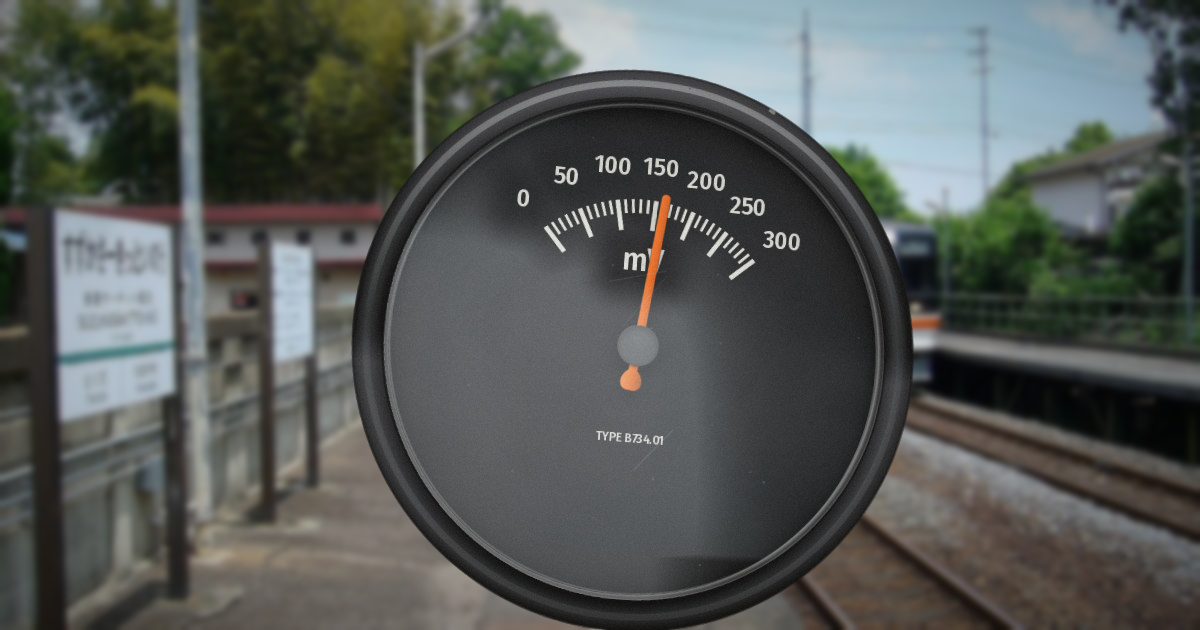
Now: 160,mV
